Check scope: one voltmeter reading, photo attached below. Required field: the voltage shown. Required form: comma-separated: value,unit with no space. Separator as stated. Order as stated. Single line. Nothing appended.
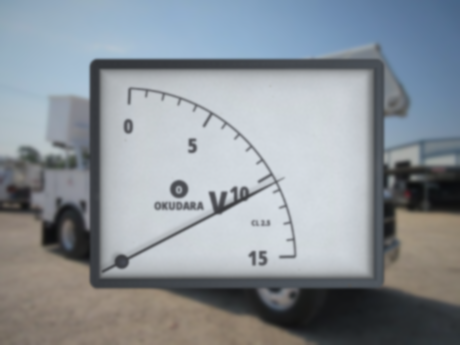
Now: 10.5,V
